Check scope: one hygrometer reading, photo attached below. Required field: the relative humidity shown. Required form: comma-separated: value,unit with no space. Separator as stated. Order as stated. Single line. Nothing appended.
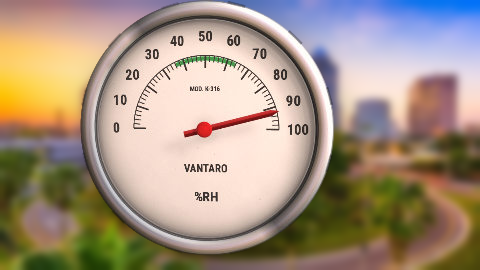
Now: 92,%
